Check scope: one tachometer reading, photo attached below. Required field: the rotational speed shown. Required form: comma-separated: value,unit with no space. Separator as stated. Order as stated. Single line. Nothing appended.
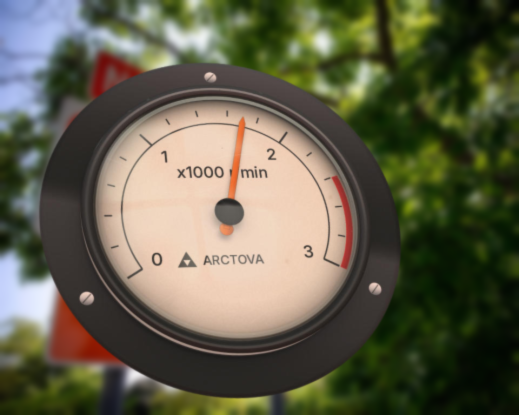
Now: 1700,rpm
